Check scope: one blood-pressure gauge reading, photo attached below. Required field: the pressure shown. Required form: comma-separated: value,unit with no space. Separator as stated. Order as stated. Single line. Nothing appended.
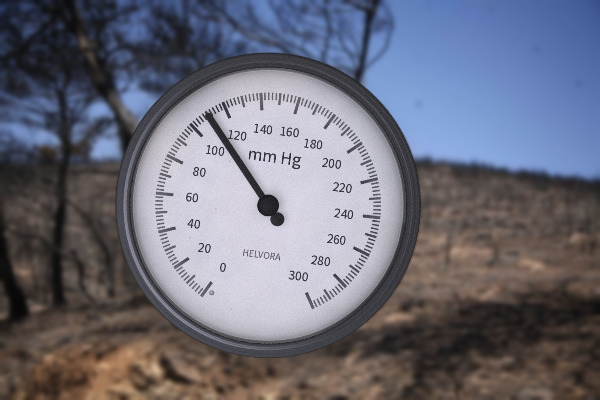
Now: 110,mmHg
